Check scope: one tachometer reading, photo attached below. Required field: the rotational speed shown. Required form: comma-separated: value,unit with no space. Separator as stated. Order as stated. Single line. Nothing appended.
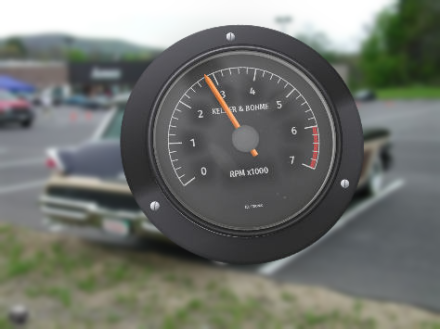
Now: 2800,rpm
